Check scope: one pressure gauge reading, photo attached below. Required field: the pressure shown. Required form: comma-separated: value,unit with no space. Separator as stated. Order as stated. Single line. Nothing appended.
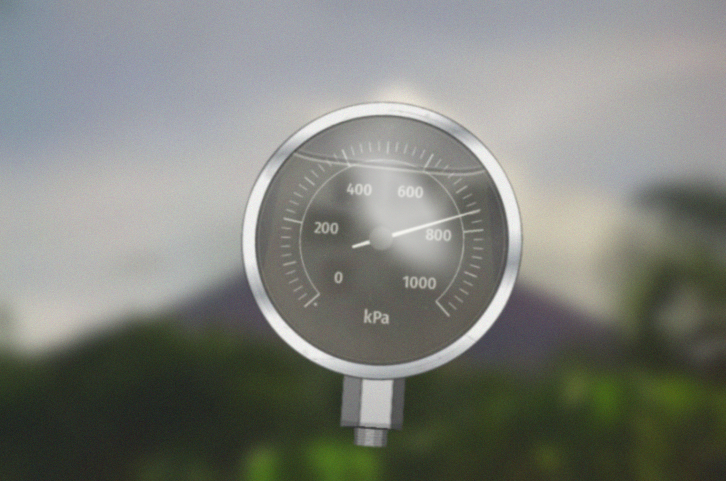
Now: 760,kPa
